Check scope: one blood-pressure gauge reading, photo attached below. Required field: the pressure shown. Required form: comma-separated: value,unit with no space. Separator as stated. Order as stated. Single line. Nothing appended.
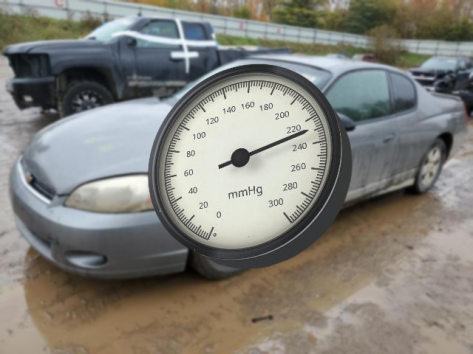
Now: 230,mmHg
